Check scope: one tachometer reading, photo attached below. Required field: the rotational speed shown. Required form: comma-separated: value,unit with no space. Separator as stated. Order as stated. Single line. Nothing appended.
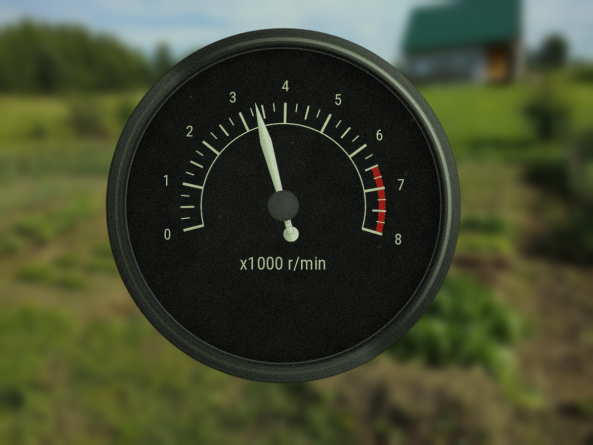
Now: 3375,rpm
